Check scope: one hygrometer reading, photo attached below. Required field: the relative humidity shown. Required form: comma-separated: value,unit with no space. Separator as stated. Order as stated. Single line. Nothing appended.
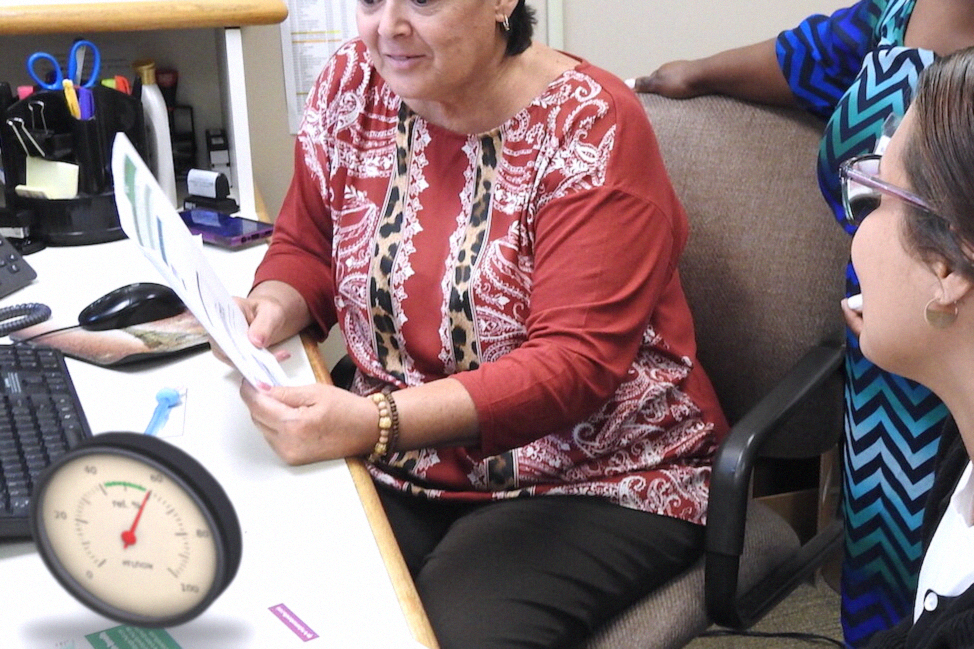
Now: 60,%
